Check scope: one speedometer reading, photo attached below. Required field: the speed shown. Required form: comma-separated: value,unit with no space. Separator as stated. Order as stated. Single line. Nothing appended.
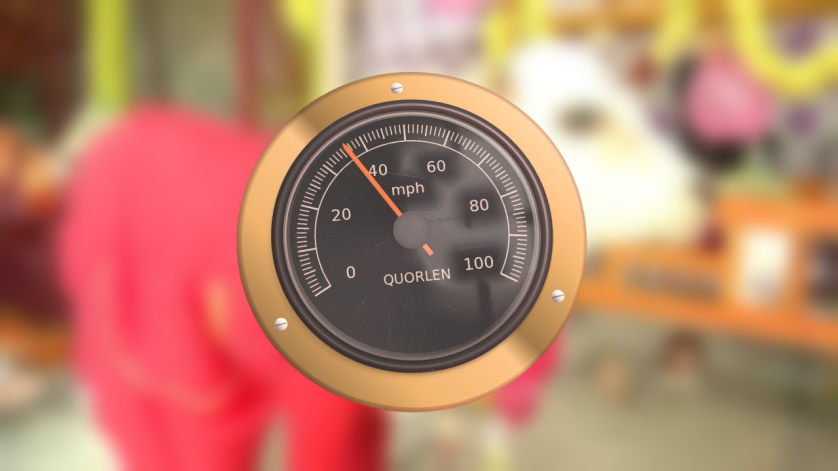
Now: 36,mph
